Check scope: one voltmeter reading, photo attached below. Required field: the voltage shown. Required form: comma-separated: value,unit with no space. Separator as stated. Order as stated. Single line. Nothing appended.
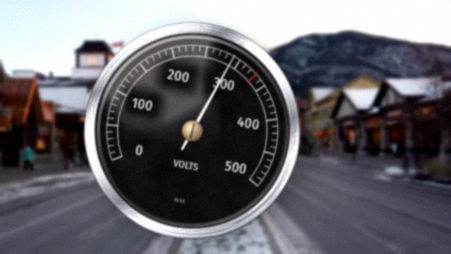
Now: 290,V
